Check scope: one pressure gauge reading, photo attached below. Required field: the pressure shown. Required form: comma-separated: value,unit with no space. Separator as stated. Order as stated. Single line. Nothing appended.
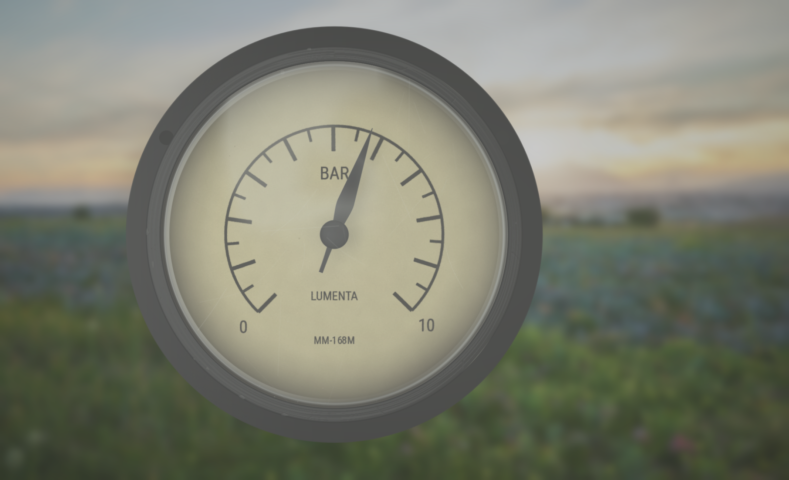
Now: 5.75,bar
